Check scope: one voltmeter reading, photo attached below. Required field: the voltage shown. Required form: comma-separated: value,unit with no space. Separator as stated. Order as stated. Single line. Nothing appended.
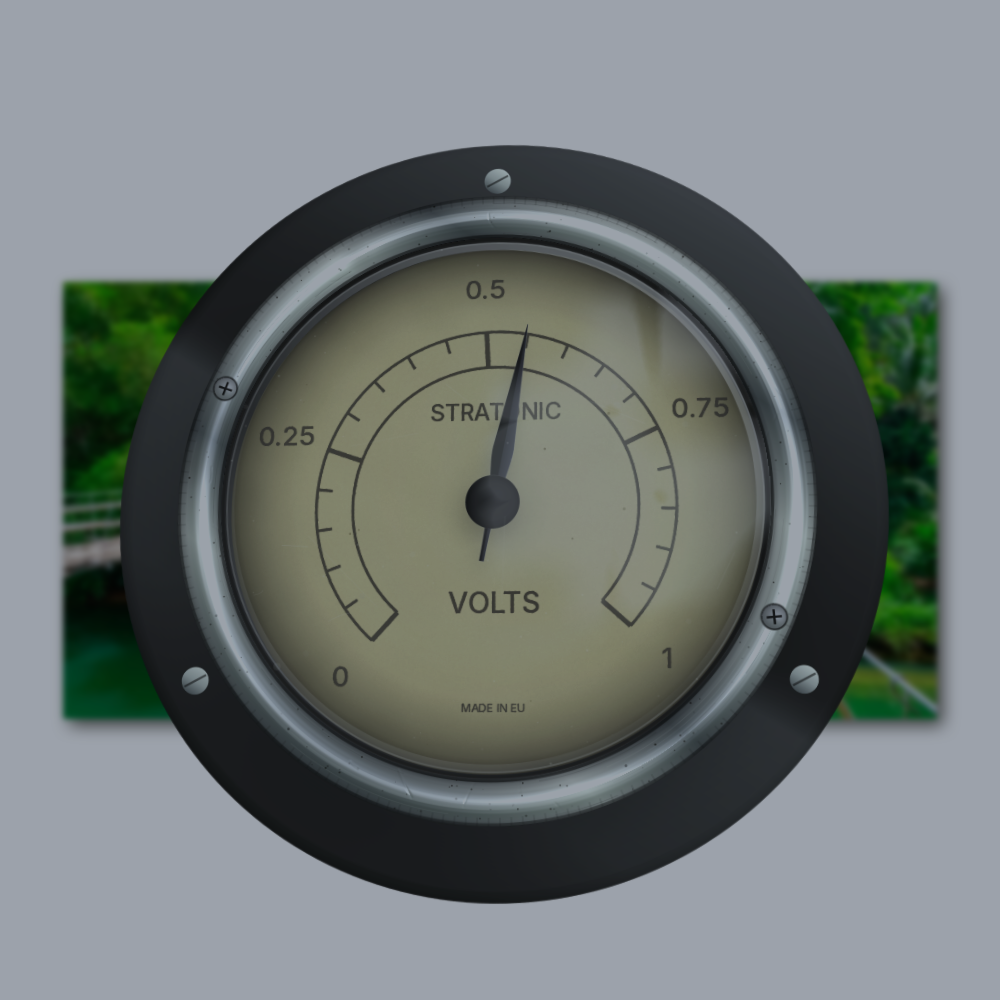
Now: 0.55,V
